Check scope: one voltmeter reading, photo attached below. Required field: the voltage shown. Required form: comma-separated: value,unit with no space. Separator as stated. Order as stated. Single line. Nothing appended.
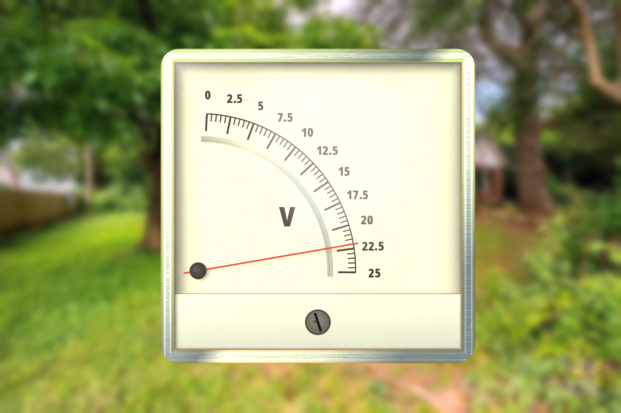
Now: 22,V
